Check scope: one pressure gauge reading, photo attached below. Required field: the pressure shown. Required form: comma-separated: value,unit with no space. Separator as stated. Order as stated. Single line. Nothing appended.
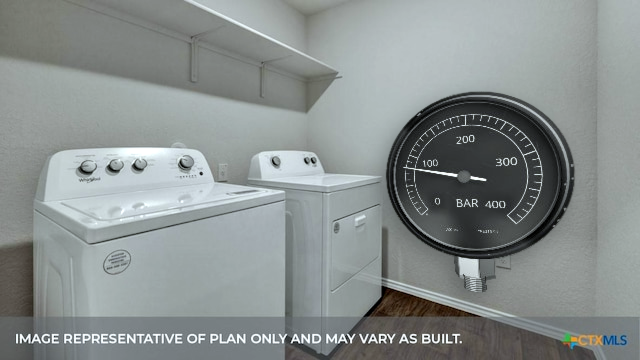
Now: 80,bar
